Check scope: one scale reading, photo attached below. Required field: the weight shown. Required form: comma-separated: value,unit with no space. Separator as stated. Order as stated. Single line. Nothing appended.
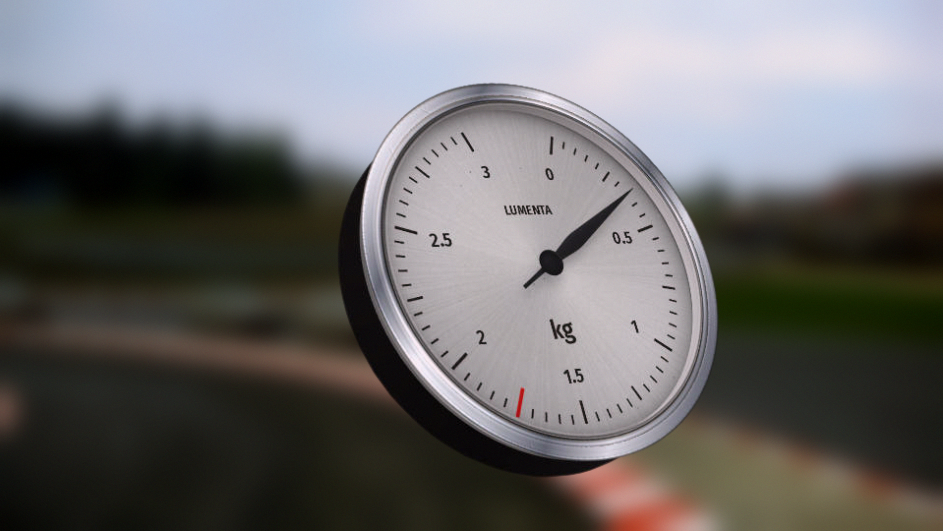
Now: 0.35,kg
